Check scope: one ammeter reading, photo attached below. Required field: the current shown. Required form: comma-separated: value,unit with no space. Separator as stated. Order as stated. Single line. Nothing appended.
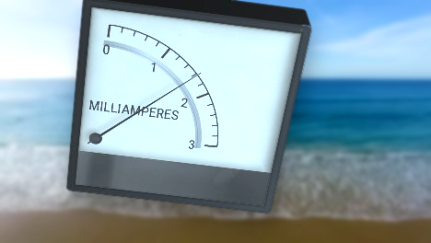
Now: 1.6,mA
